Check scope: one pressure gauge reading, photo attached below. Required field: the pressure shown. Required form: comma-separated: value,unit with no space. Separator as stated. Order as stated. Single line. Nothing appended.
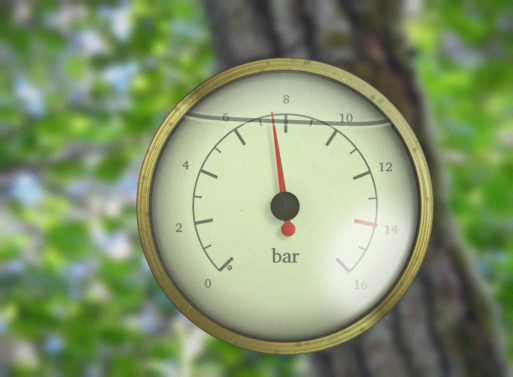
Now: 7.5,bar
